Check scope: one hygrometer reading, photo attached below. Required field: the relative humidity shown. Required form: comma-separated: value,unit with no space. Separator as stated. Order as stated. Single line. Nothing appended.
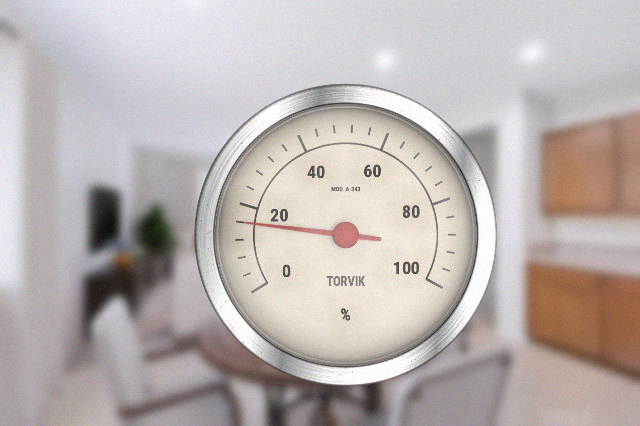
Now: 16,%
